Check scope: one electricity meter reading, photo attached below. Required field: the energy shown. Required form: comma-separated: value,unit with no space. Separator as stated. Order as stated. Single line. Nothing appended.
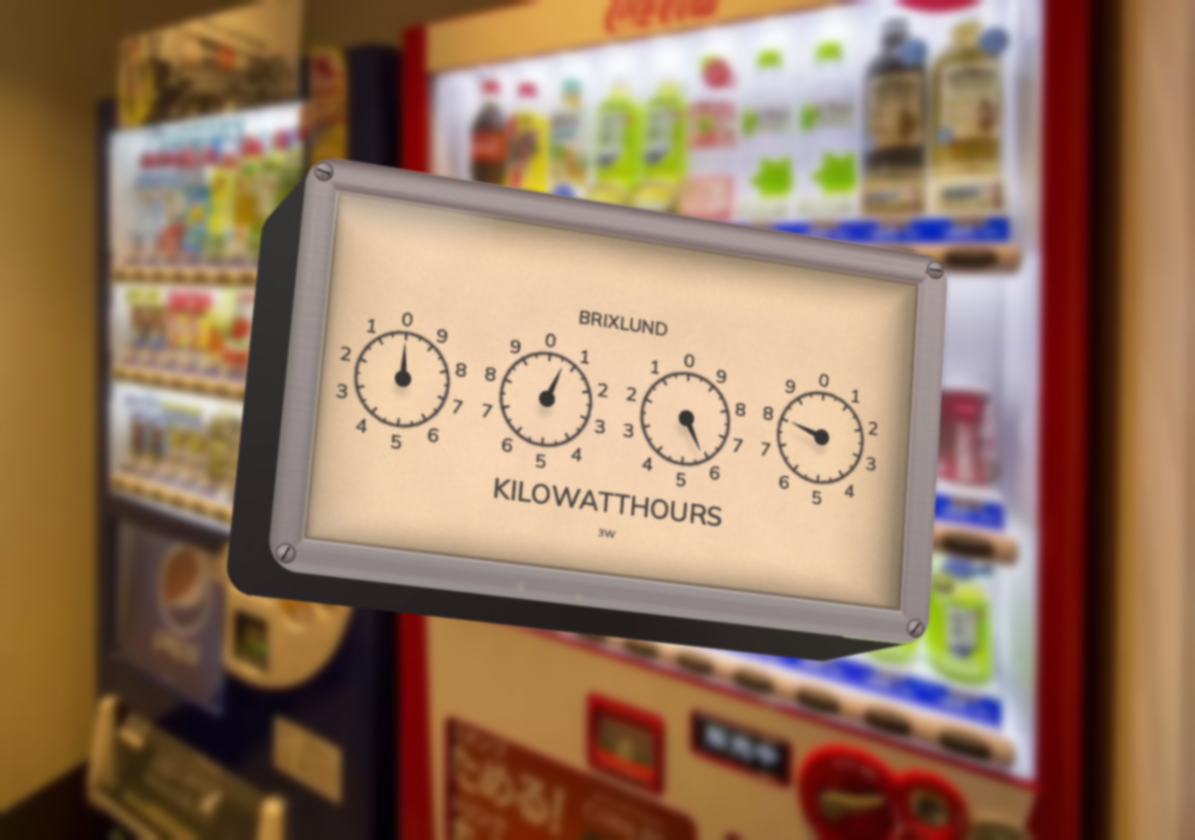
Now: 58,kWh
